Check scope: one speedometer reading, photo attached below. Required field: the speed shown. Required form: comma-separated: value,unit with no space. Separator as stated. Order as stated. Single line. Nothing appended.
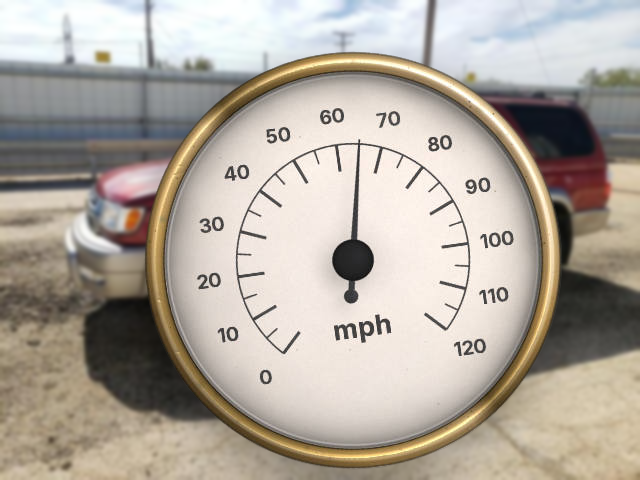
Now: 65,mph
